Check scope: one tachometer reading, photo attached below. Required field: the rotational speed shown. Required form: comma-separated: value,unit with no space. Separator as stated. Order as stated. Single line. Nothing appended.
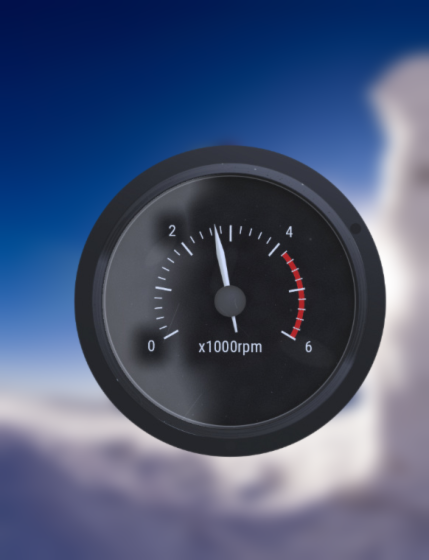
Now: 2700,rpm
